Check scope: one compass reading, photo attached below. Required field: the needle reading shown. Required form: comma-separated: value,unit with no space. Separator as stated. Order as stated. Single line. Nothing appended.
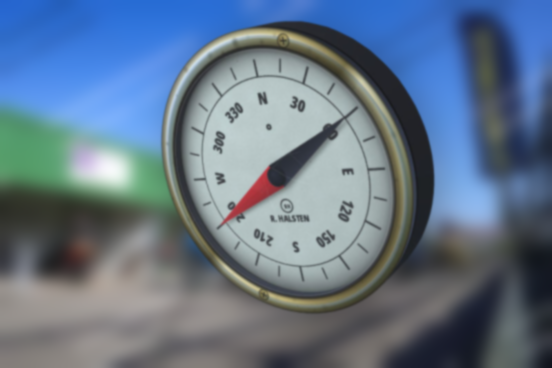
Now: 240,°
